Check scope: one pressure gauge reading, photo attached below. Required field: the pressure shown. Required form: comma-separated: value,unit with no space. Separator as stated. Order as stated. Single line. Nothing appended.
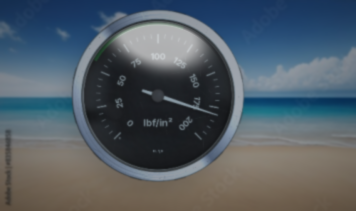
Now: 180,psi
